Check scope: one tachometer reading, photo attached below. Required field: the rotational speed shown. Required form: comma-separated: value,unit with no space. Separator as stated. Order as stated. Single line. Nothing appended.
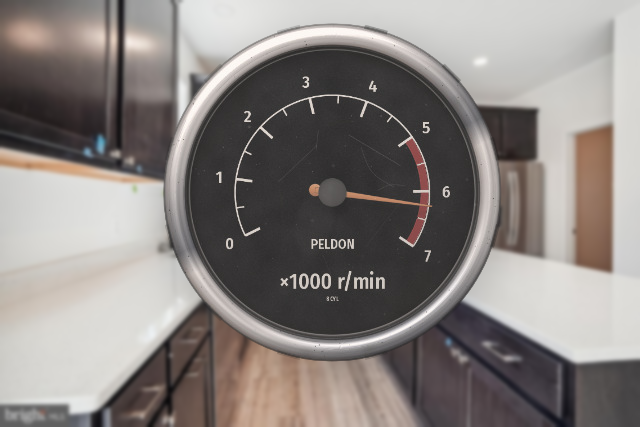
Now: 6250,rpm
